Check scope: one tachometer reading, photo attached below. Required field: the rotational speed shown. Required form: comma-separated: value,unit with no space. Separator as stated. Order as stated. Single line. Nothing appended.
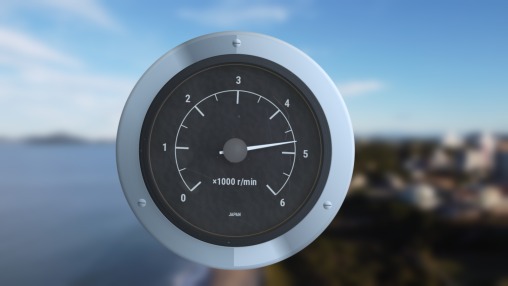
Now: 4750,rpm
